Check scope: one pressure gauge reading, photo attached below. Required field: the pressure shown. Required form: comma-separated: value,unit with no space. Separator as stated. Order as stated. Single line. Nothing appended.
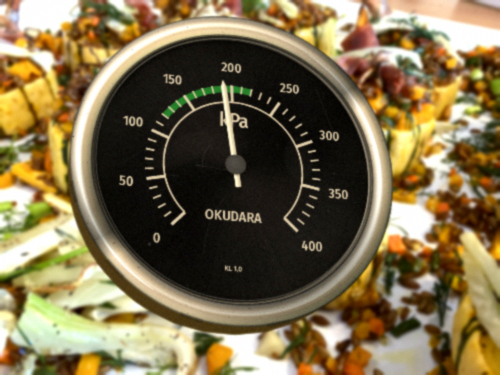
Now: 190,kPa
